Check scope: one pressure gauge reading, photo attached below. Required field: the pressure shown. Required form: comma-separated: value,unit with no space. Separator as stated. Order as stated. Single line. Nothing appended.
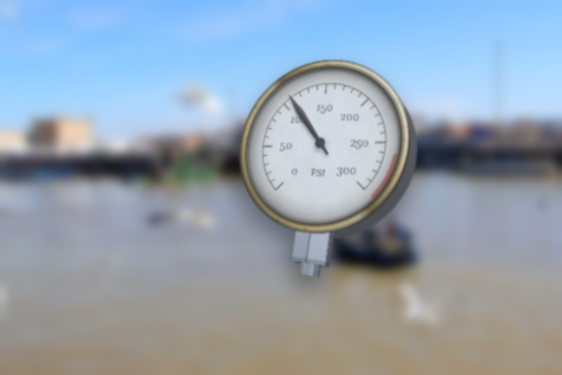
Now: 110,psi
